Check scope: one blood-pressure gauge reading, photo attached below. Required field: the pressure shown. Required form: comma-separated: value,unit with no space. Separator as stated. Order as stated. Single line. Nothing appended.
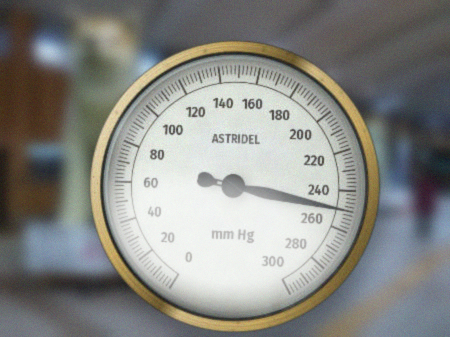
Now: 250,mmHg
